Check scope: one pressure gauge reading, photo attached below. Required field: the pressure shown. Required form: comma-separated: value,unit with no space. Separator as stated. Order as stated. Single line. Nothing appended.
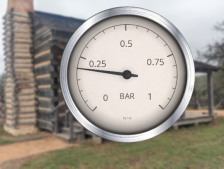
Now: 0.2,bar
